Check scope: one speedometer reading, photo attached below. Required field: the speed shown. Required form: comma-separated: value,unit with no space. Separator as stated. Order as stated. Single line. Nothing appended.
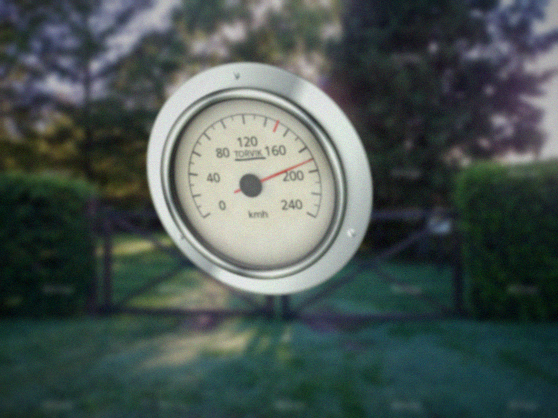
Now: 190,km/h
